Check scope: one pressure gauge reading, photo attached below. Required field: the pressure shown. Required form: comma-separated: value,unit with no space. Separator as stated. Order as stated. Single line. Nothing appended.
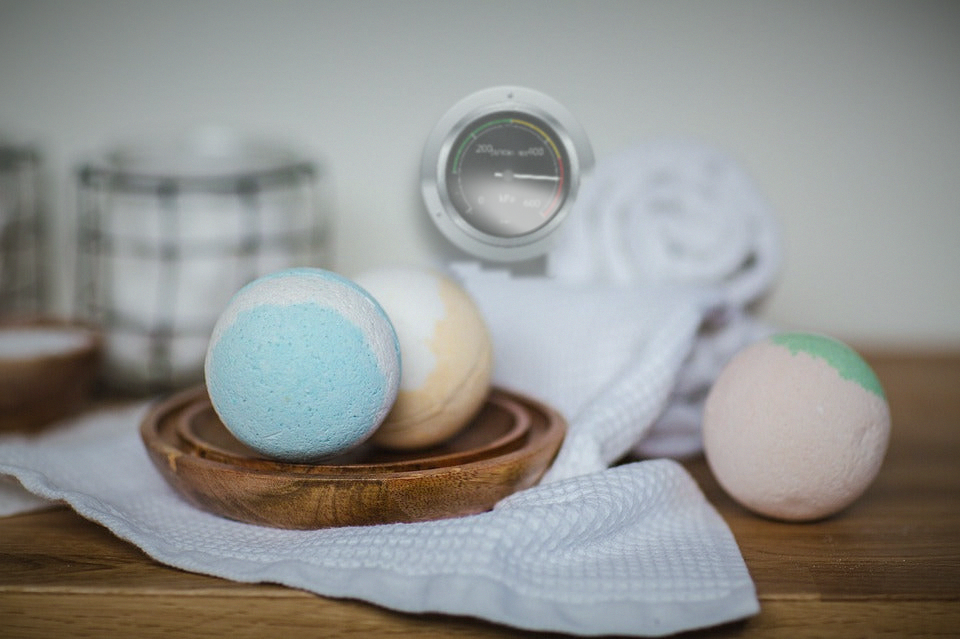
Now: 500,kPa
